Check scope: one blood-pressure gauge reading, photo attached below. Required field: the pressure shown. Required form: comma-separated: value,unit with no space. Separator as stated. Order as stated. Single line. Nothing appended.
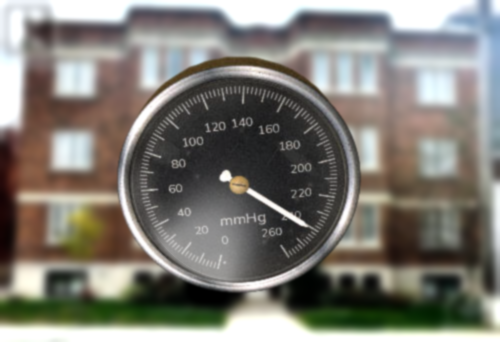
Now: 240,mmHg
